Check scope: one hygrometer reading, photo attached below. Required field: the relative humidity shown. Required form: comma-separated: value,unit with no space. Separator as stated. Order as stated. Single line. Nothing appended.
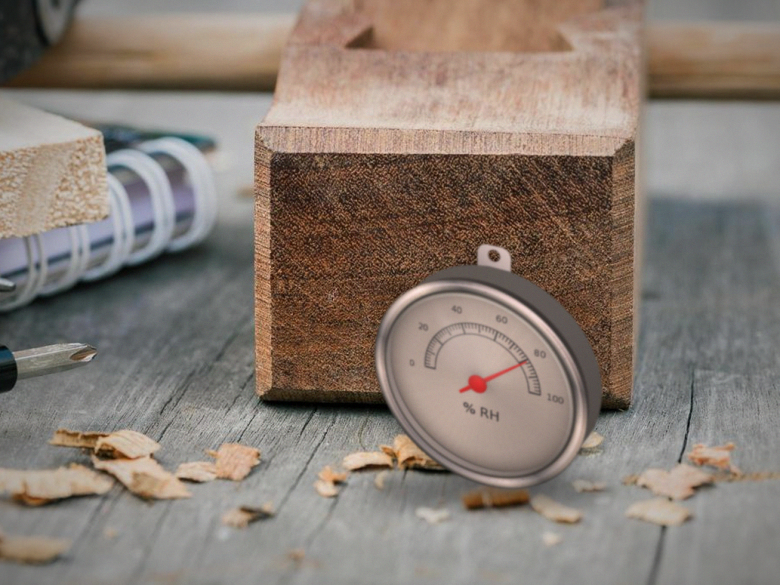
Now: 80,%
